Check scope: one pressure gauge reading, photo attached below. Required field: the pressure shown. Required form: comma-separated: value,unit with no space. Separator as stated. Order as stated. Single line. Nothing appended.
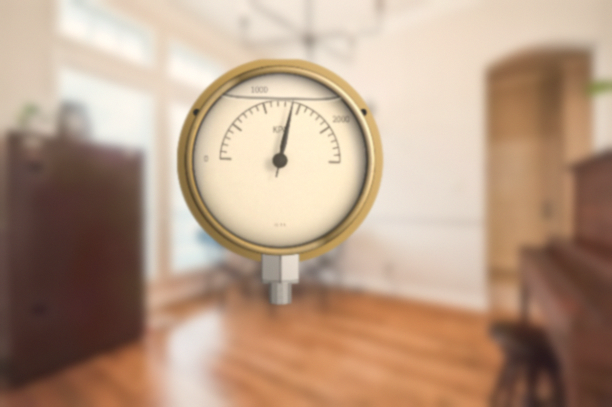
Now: 1400,kPa
